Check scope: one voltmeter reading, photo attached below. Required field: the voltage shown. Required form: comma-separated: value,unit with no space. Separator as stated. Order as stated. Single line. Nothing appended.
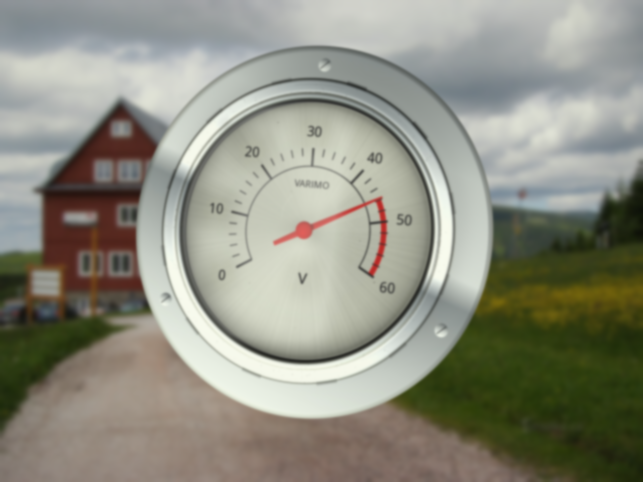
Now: 46,V
